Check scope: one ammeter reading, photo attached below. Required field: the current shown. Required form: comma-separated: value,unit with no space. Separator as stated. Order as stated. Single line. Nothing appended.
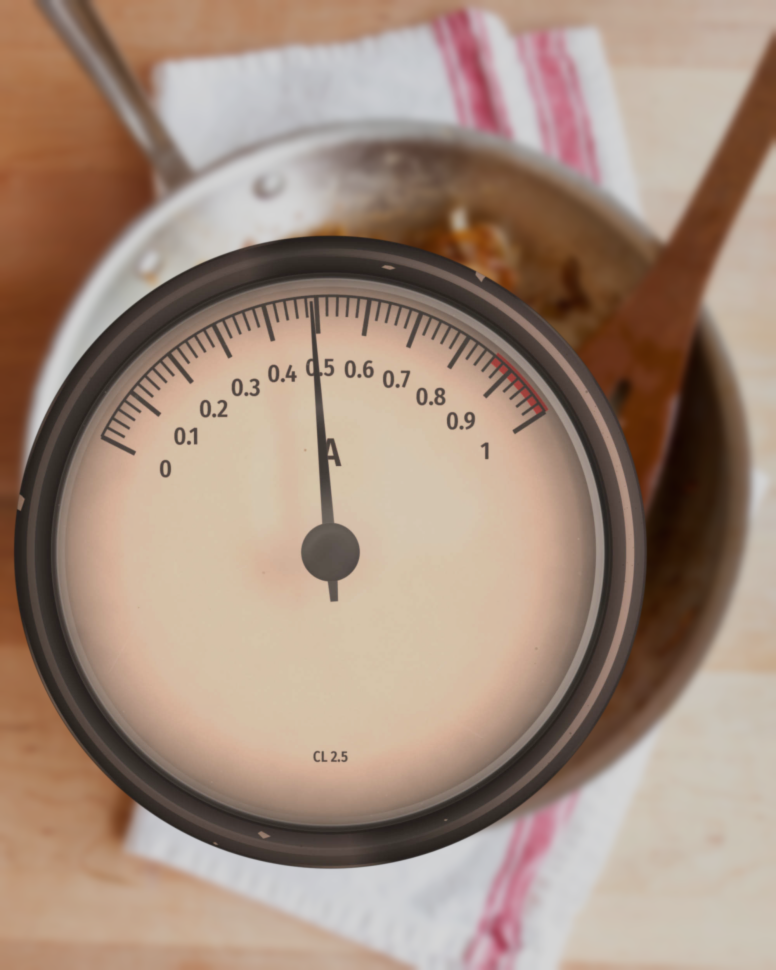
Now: 0.49,A
